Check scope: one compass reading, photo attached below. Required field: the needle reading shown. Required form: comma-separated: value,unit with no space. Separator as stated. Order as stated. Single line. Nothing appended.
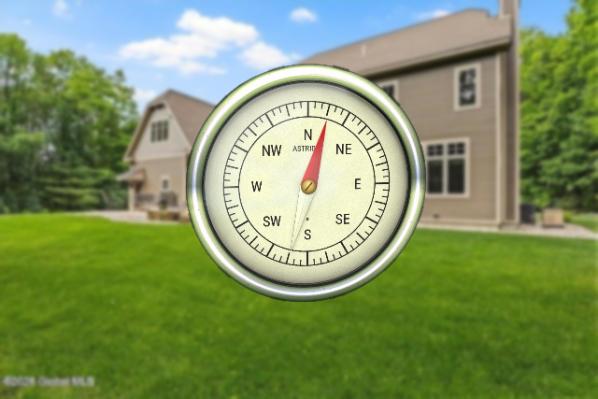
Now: 15,°
